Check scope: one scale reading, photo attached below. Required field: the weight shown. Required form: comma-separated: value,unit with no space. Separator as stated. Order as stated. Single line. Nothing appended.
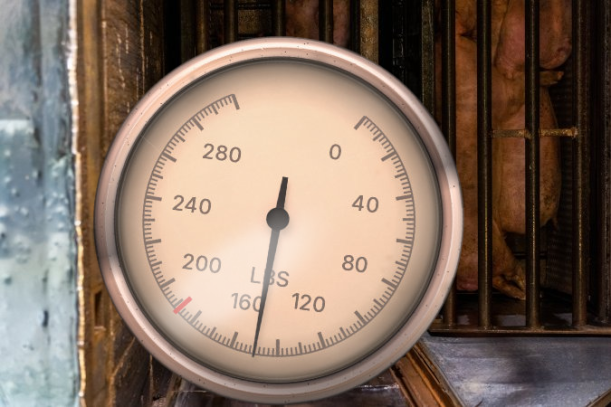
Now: 150,lb
